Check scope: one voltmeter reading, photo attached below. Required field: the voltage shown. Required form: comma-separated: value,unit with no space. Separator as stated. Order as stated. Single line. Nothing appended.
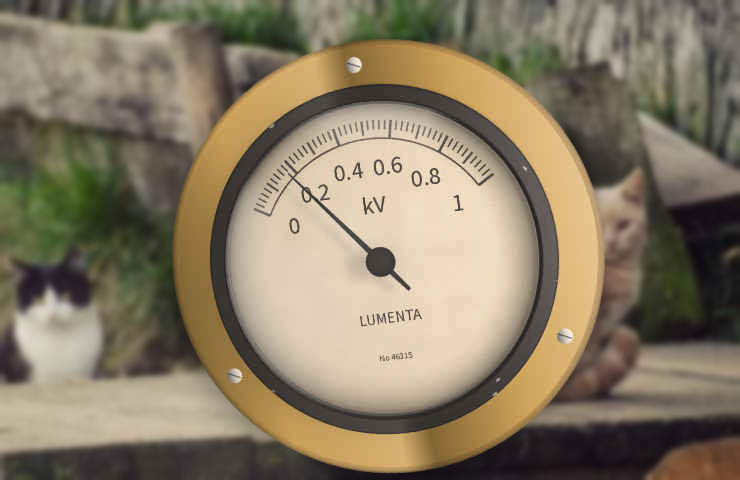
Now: 0.18,kV
